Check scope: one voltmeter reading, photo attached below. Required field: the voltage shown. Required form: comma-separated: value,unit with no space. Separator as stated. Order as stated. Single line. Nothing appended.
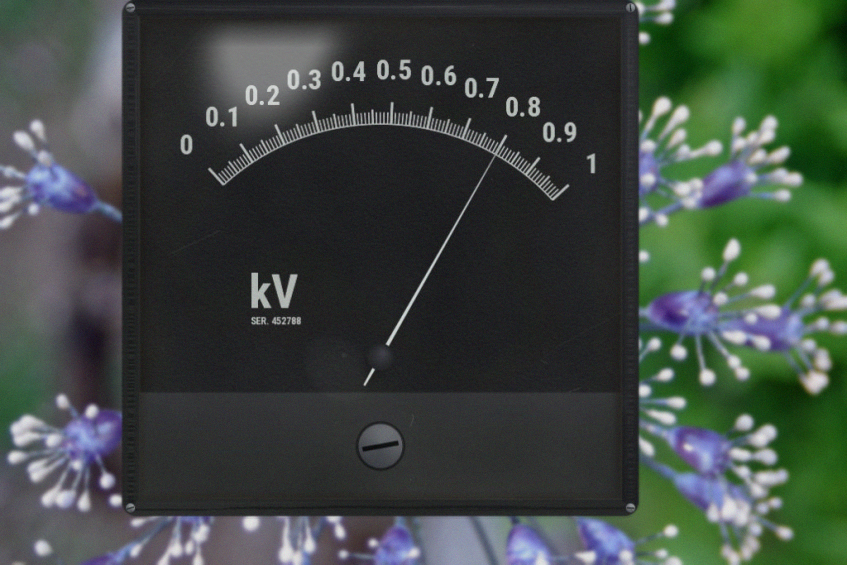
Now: 0.8,kV
